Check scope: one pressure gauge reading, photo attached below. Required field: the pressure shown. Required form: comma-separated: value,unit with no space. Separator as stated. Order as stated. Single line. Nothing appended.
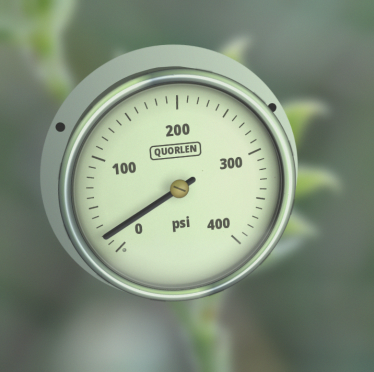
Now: 20,psi
